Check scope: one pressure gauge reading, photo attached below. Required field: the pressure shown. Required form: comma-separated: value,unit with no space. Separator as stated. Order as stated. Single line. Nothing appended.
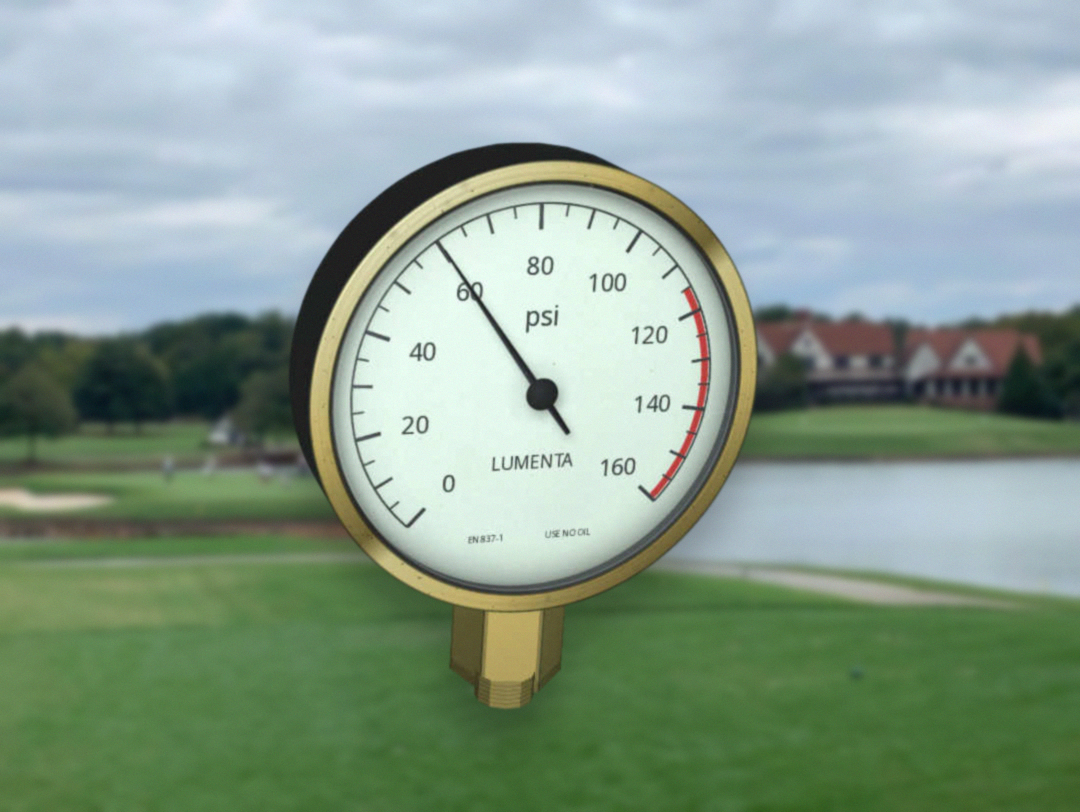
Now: 60,psi
